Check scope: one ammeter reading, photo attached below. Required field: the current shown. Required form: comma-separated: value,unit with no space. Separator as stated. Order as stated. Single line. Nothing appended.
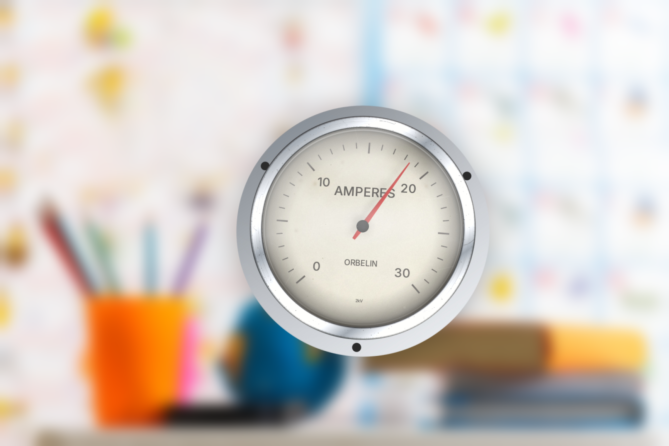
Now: 18.5,A
